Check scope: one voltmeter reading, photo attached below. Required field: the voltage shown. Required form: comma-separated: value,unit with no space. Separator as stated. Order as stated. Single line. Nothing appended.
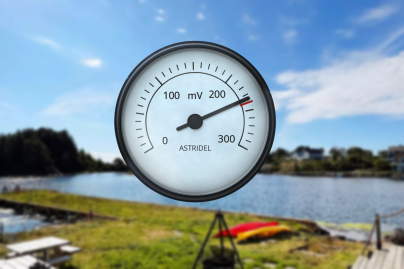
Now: 235,mV
